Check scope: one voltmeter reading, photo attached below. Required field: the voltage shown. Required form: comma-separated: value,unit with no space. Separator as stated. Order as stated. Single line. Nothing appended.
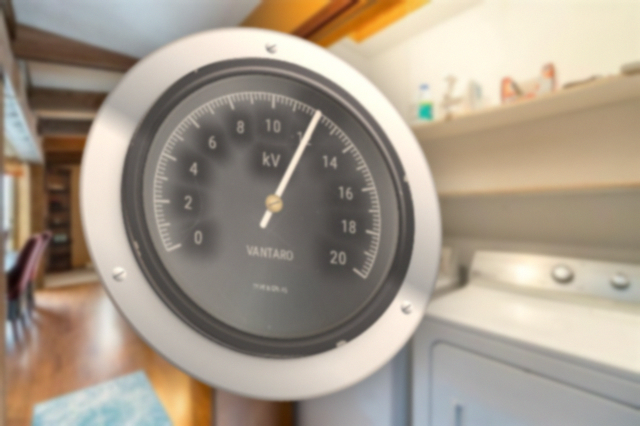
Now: 12,kV
